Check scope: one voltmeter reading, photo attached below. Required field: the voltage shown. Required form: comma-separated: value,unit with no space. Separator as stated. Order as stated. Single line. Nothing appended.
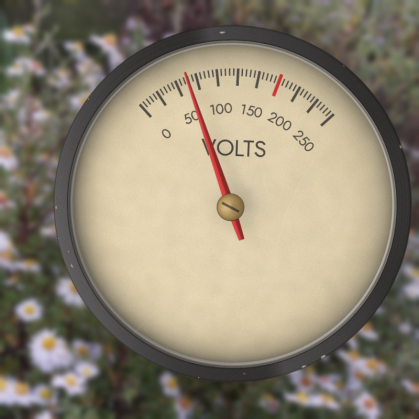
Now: 65,V
